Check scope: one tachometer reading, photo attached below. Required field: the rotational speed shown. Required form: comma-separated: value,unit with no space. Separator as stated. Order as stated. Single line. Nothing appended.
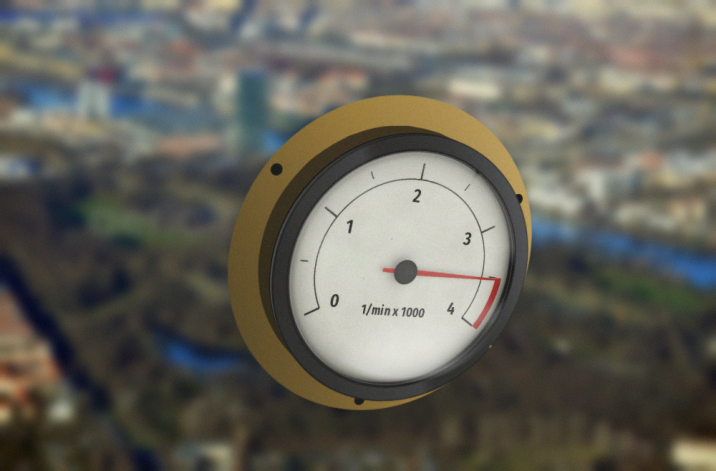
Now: 3500,rpm
